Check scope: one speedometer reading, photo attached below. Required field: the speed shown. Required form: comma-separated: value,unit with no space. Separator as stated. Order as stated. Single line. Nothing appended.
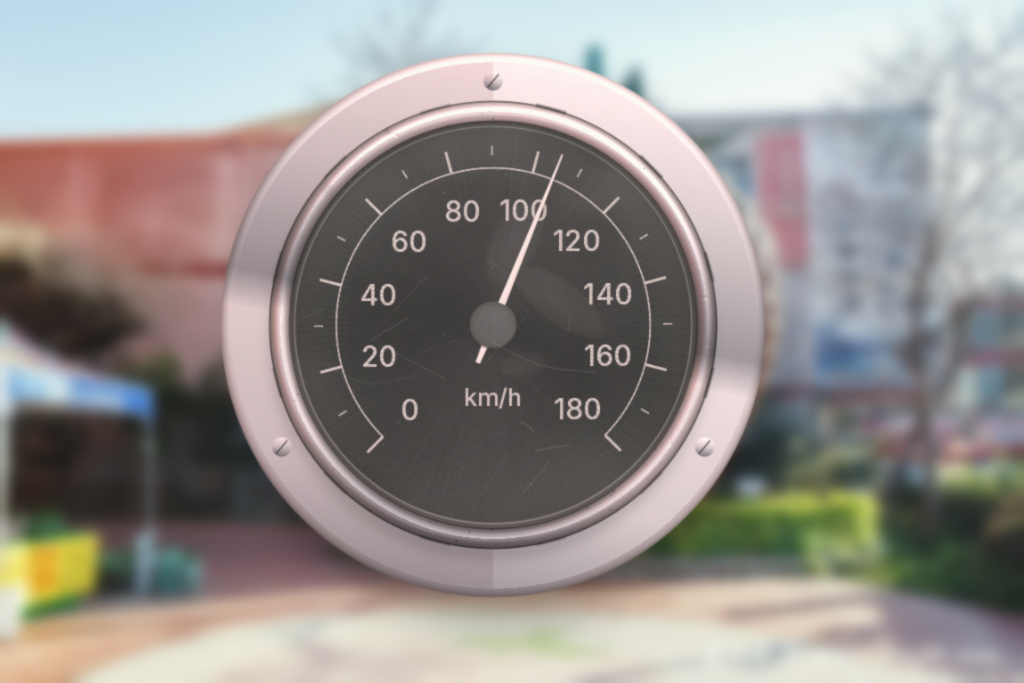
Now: 105,km/h
